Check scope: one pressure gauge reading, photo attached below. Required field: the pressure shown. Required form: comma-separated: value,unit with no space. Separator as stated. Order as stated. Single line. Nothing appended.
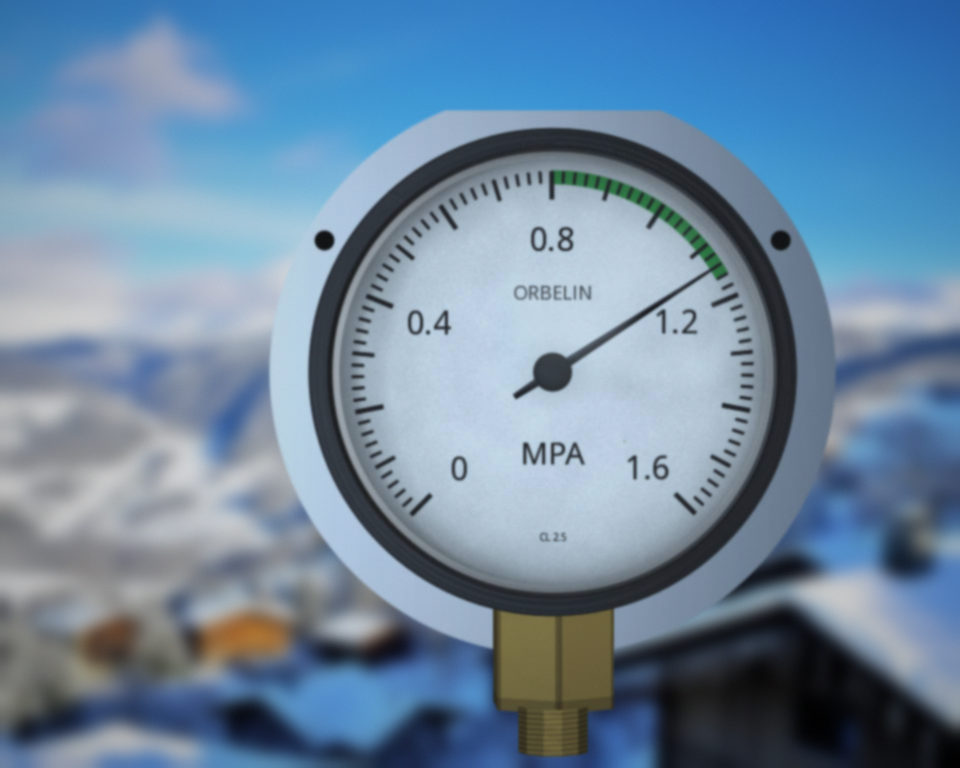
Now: 1.14,MPa
